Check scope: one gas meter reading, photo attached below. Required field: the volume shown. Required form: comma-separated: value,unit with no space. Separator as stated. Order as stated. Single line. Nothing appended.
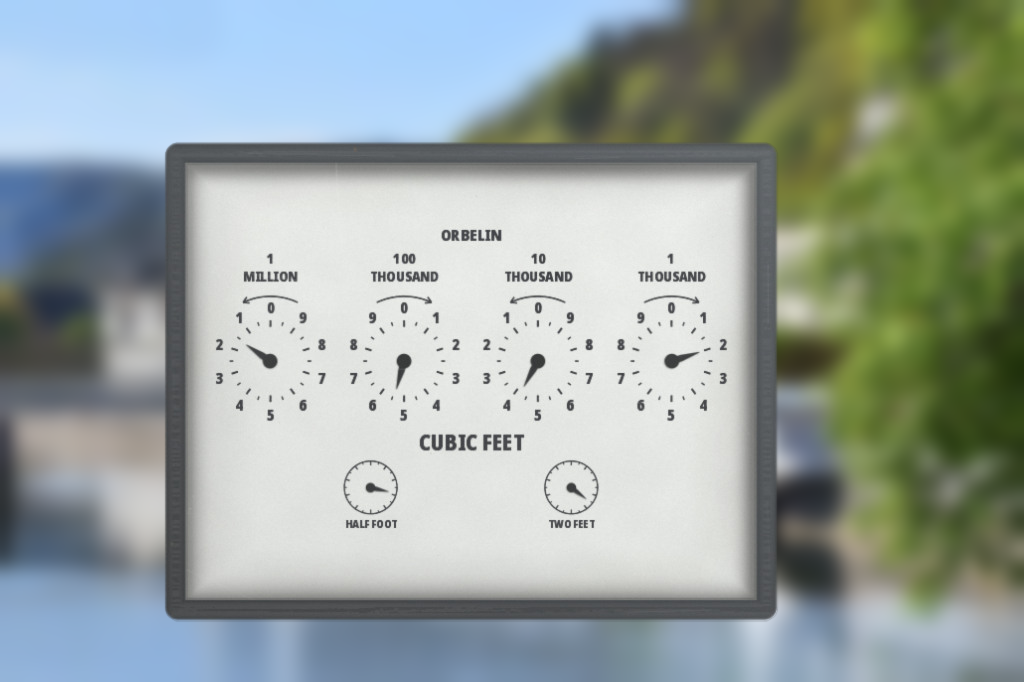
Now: 154200,ft³
